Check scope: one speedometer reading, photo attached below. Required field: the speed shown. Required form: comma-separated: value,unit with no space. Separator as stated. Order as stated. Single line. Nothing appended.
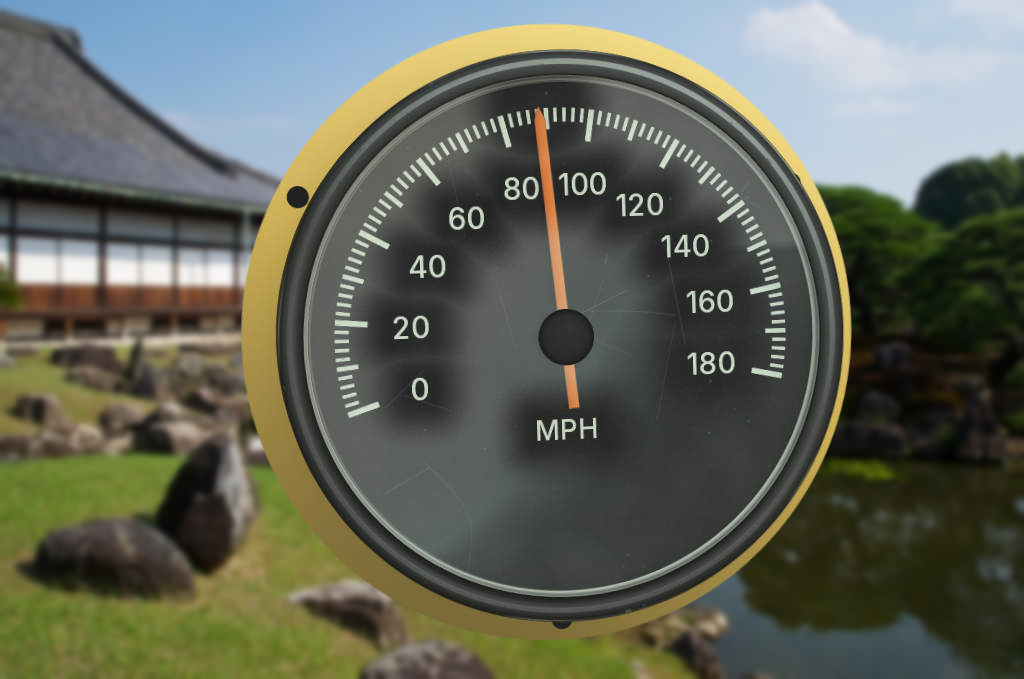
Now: 88,mph
